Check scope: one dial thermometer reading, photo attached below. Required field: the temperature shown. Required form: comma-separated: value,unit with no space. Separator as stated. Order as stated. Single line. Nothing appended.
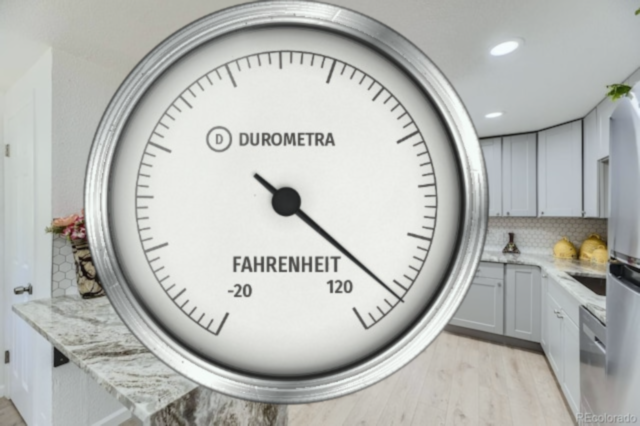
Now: 112,°F
